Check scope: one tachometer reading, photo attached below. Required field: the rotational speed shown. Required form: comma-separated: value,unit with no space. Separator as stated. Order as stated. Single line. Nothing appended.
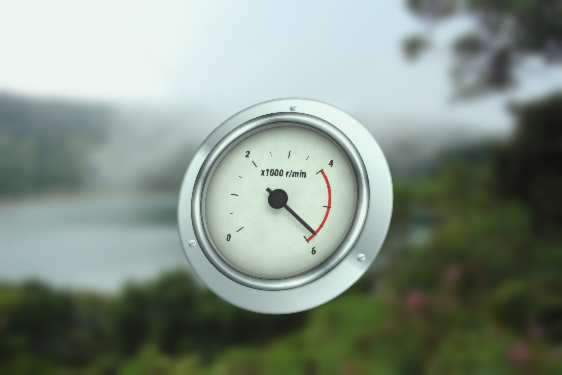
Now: 5750,rpm
